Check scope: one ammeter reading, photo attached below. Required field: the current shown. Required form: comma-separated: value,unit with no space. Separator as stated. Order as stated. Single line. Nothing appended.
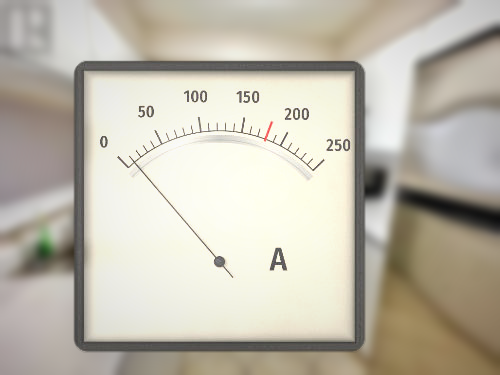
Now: 10,A
